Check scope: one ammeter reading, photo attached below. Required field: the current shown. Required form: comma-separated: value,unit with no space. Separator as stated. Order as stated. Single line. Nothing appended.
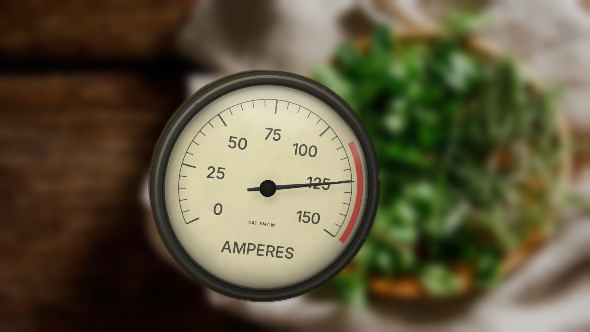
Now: 125,A
